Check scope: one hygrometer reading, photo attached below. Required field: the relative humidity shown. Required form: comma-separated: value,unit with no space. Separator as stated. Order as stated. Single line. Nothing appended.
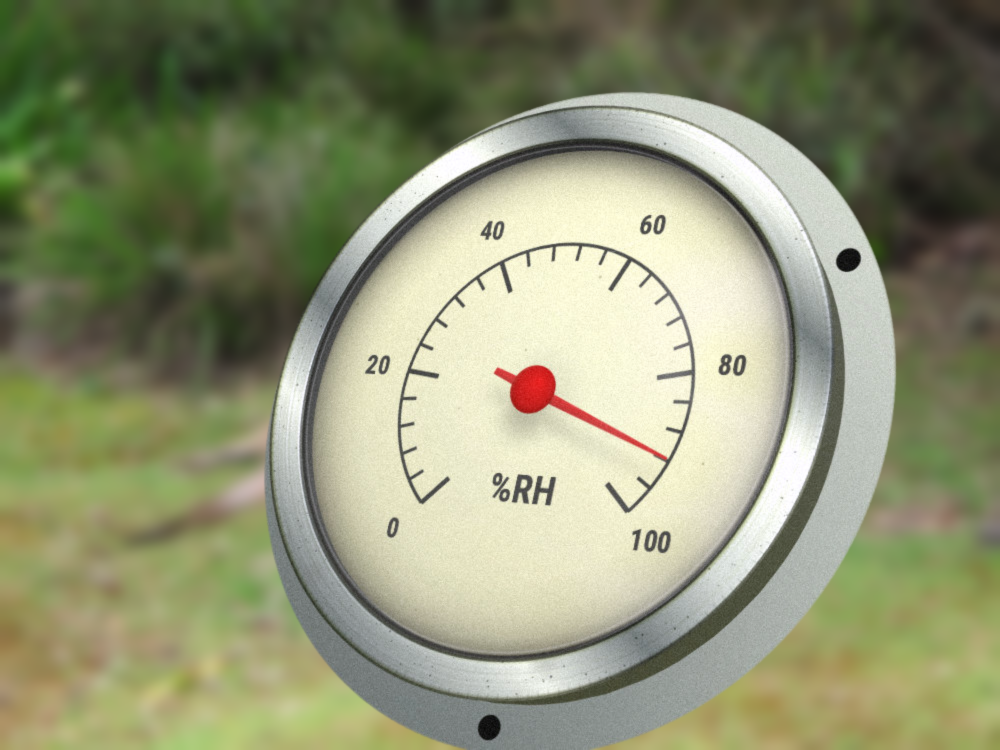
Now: 92,%
